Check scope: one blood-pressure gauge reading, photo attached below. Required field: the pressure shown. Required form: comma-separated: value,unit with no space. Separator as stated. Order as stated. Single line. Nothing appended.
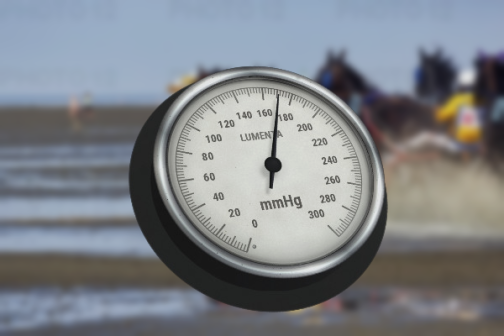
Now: 170,mmHg
